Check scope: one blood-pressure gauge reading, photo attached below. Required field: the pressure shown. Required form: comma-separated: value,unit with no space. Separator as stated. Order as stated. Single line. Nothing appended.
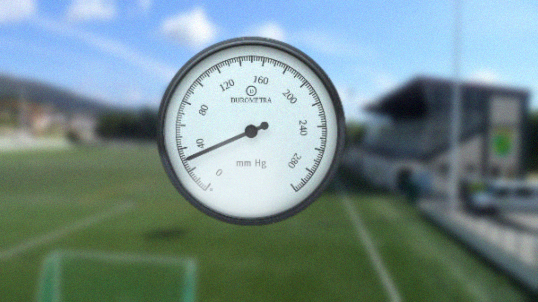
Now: 30,mmHg
